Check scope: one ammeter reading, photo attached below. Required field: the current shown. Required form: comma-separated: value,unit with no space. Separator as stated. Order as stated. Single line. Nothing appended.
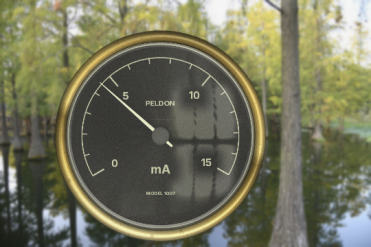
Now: 4.5,mA
